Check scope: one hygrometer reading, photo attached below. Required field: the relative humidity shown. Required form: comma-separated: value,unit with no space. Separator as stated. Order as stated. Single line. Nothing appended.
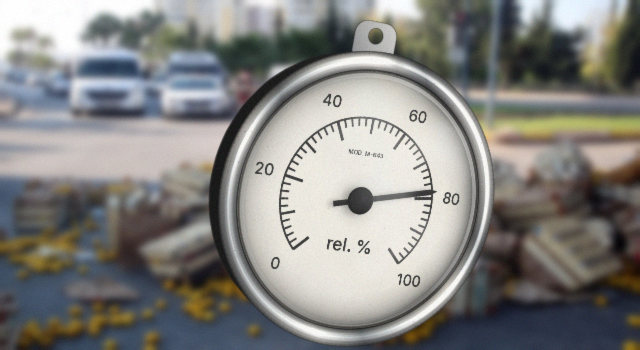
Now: 78,%
